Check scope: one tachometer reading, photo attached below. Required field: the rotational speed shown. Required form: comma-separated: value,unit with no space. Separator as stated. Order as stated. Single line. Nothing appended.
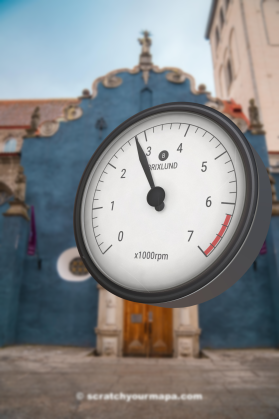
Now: 2800,rpm
